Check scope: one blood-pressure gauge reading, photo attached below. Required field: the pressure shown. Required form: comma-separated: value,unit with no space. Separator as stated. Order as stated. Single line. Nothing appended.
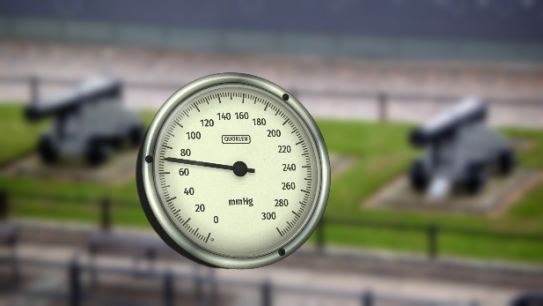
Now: 70,mmHg
